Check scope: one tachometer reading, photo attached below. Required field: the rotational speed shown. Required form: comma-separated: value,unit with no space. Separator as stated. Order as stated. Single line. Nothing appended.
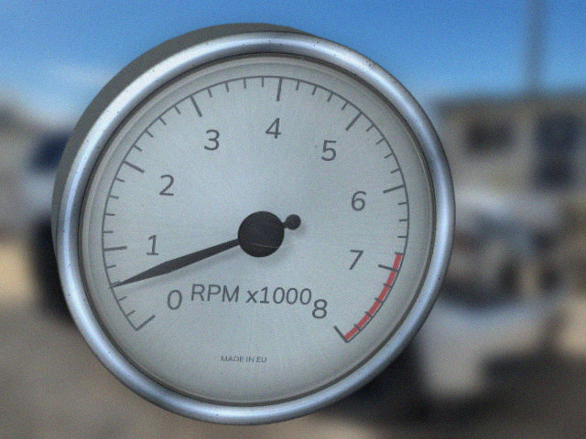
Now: 600,rpm
